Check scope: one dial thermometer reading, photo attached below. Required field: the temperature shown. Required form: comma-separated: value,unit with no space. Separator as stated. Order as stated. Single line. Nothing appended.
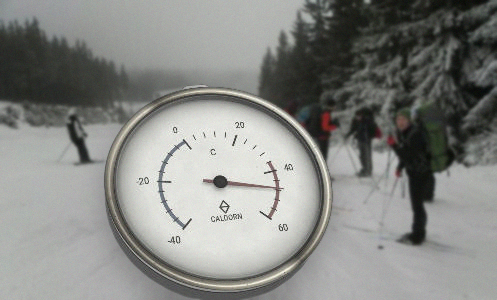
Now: 48,°C
